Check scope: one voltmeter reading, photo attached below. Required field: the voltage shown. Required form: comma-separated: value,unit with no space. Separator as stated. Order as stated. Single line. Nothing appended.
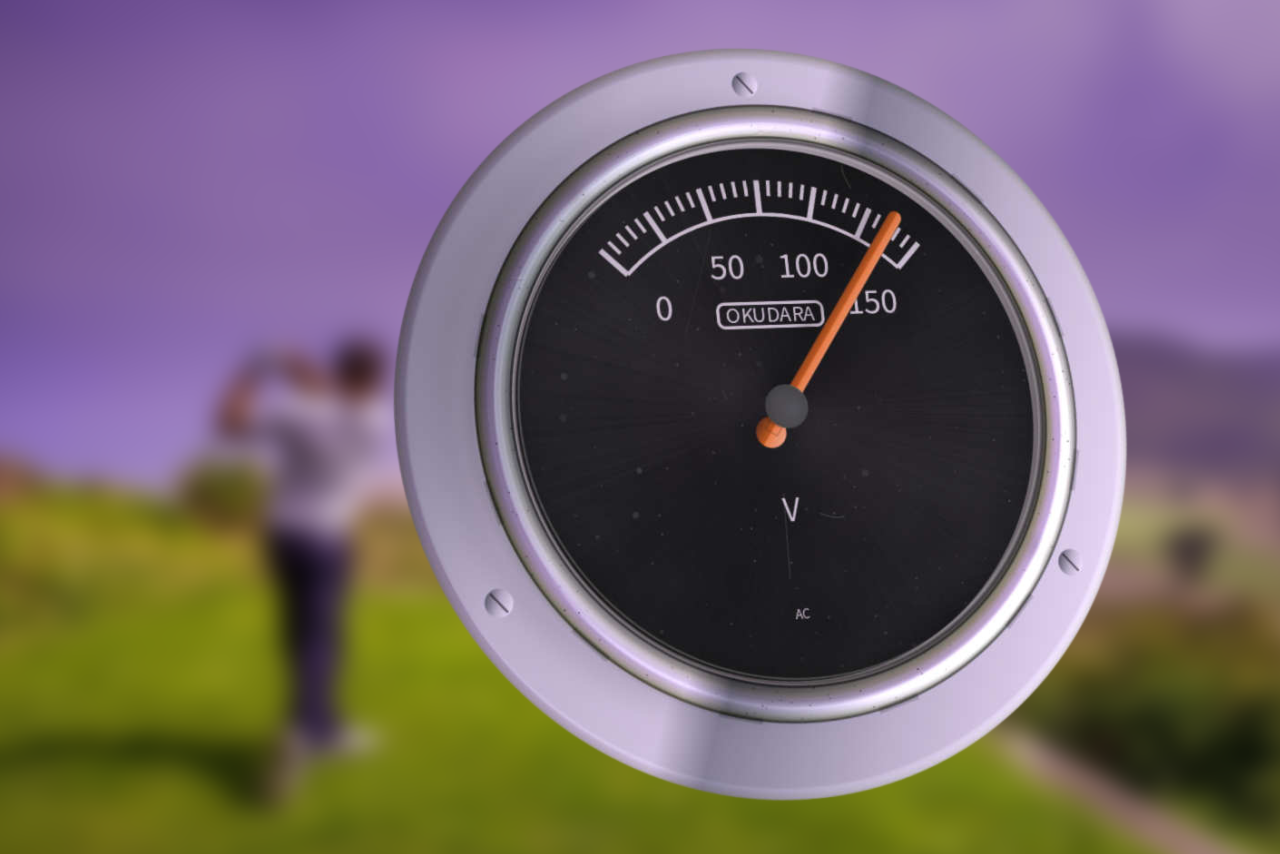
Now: 135,V
